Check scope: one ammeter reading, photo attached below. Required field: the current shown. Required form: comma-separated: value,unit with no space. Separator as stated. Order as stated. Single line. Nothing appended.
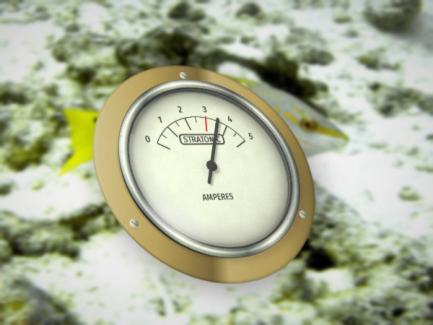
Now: 3.5,A
